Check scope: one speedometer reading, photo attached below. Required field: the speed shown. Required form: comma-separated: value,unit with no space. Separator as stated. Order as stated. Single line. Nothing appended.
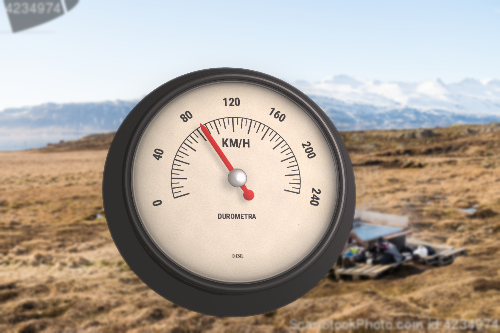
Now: 85,km/h
